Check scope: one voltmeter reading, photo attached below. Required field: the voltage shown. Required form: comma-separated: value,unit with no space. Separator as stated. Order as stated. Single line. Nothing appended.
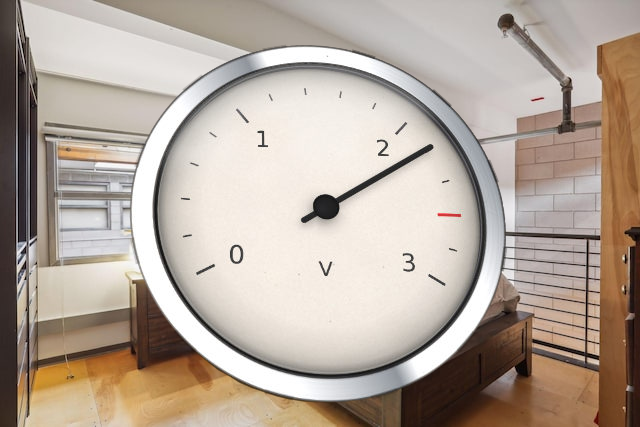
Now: 2.2,V
